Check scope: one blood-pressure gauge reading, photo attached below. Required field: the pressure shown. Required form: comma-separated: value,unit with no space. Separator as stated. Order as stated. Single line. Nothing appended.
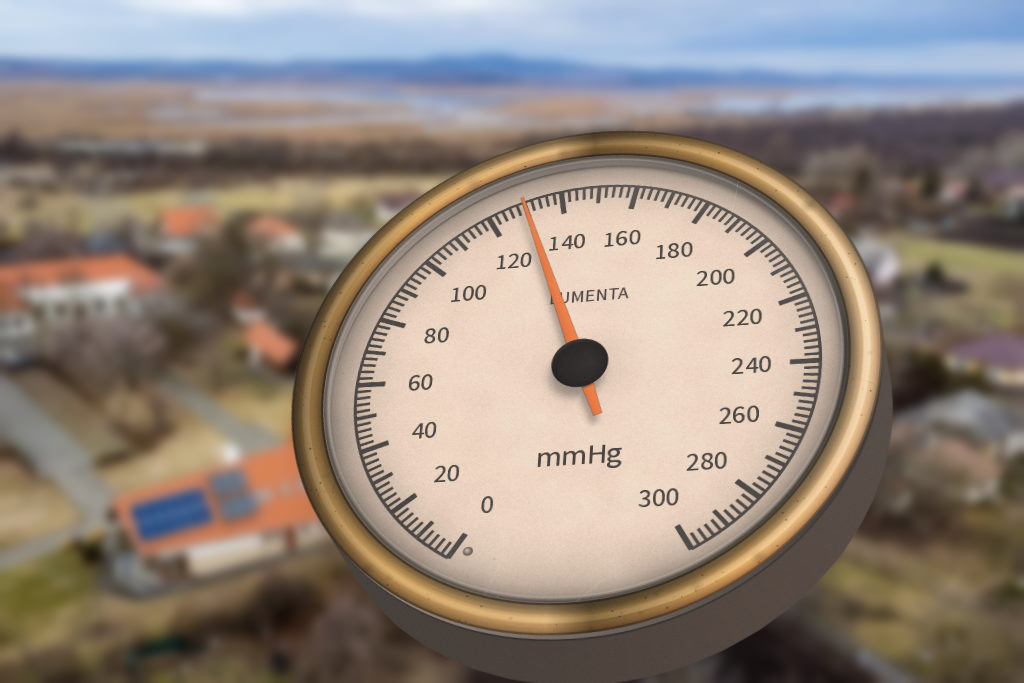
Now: 130,mmHg
